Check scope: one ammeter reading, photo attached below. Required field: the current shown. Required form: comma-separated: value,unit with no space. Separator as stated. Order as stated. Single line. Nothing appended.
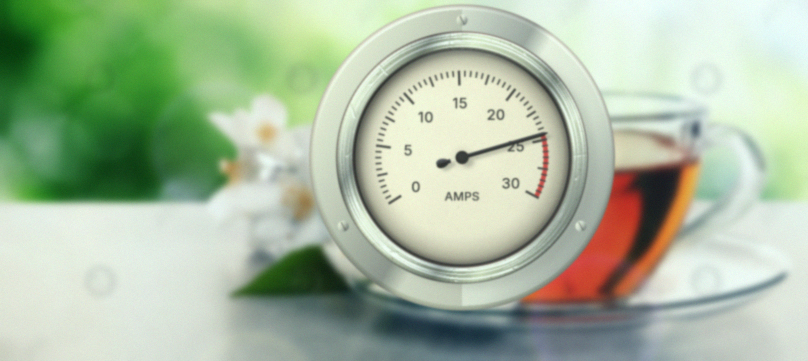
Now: 24.5,A
